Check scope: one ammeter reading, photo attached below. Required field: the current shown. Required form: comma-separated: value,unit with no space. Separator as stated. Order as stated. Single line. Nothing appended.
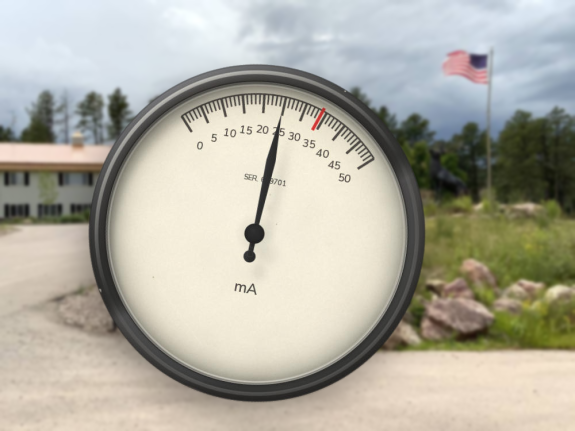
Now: 25,mA
